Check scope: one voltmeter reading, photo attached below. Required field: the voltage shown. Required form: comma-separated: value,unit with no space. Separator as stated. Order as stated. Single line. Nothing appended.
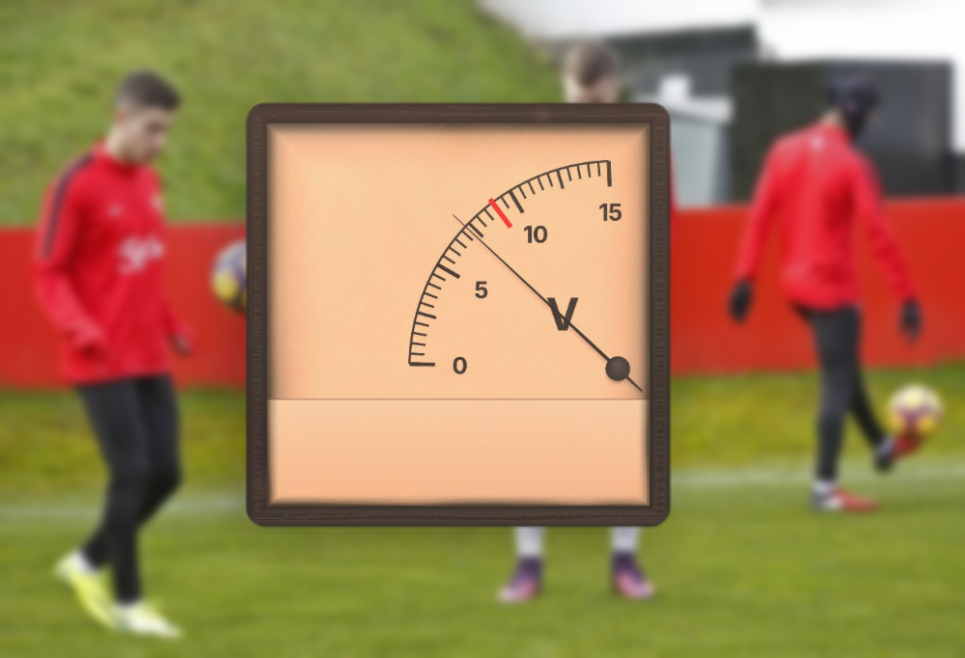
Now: 7.25,V
